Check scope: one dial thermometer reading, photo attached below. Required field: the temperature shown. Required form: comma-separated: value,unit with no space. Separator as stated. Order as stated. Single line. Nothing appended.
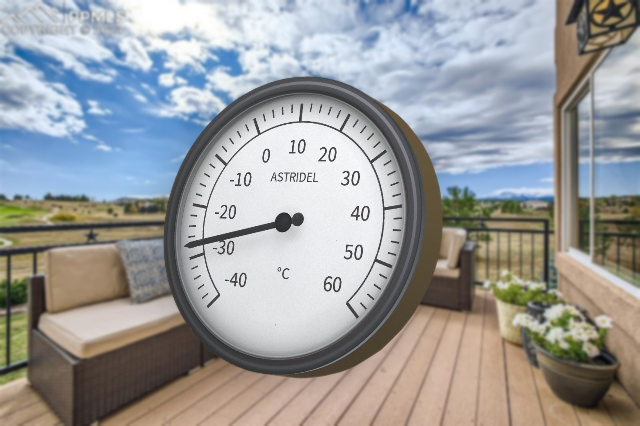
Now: -28,°C
